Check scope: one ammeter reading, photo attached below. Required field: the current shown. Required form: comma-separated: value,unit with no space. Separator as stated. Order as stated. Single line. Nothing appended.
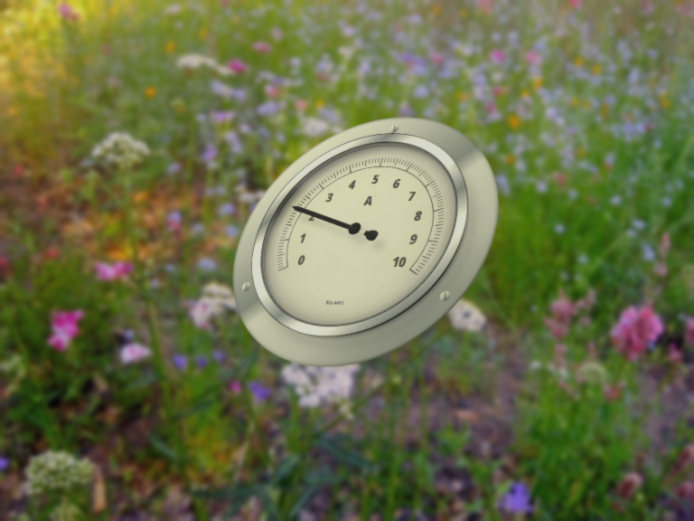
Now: 2,A
